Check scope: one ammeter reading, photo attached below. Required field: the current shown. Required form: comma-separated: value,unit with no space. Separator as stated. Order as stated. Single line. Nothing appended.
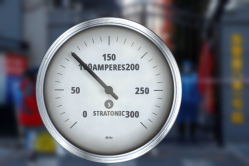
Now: 100,A
